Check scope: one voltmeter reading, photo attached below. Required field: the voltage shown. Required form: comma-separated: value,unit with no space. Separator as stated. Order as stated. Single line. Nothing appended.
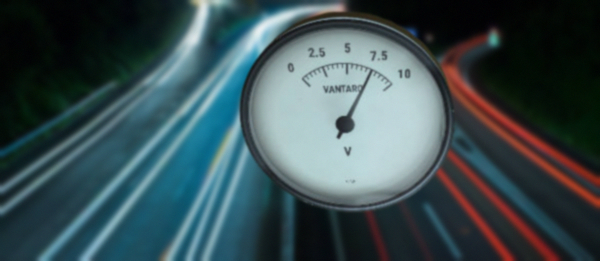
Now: 7.5,V
